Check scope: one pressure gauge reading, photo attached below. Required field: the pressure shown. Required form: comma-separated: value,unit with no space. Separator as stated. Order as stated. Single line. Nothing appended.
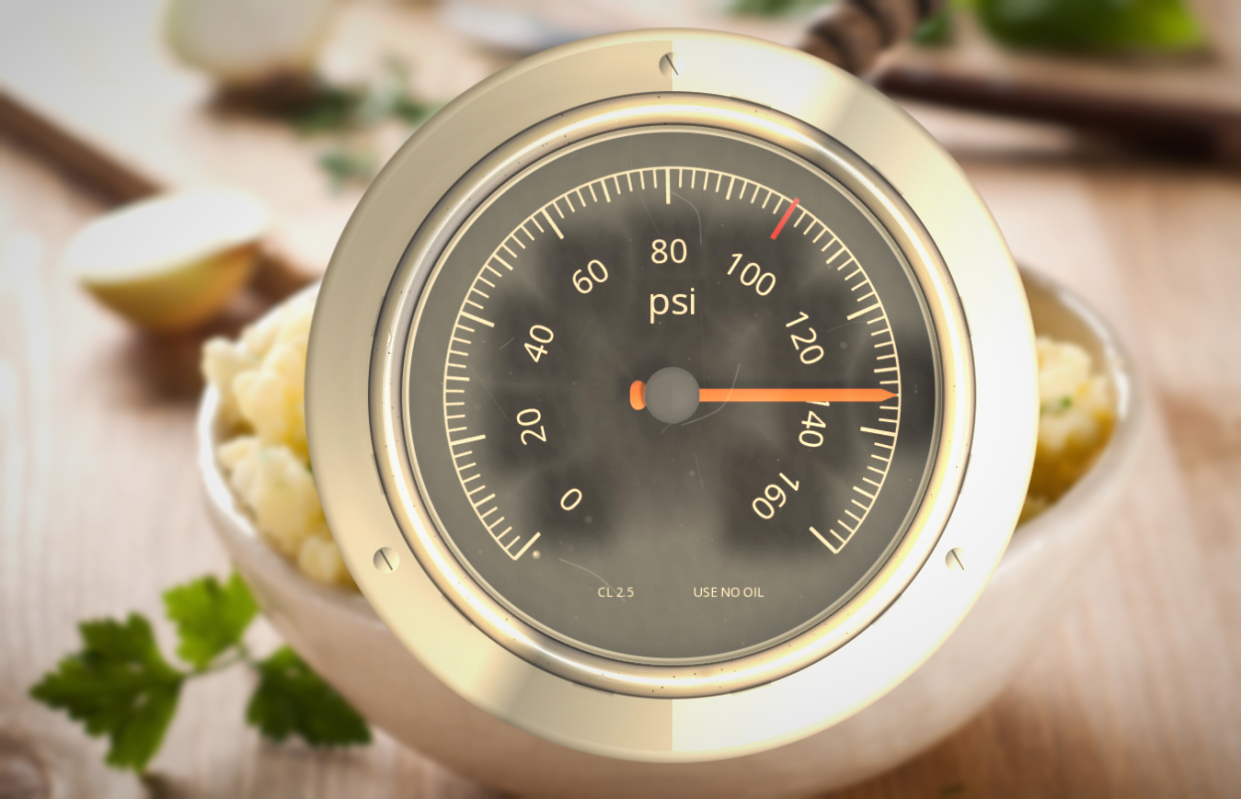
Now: 134,psi
